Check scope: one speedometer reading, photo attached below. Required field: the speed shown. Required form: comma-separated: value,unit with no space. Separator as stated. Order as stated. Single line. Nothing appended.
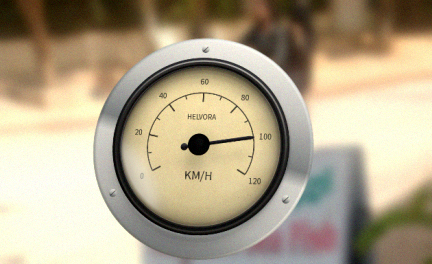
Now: 100,km/h
